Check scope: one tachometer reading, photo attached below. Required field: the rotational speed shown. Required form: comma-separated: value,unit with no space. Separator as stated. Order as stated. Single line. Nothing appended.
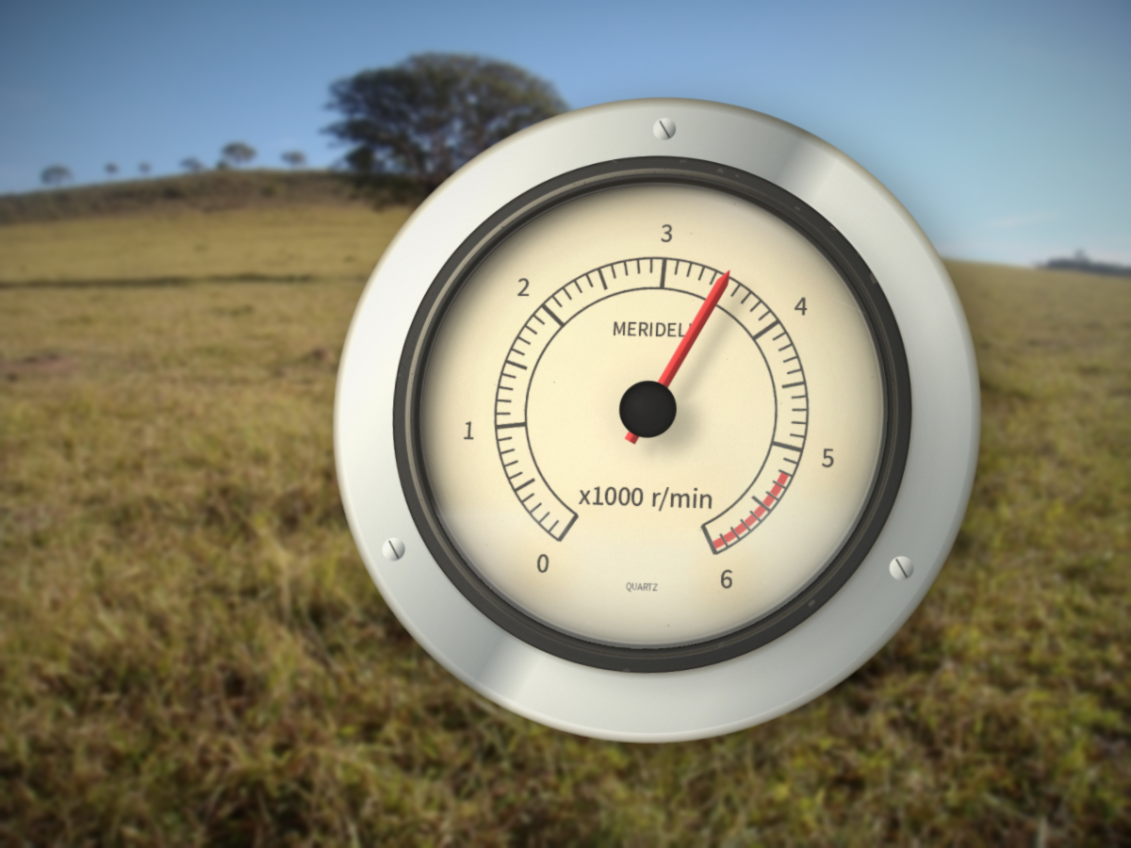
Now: 3500,rpm
